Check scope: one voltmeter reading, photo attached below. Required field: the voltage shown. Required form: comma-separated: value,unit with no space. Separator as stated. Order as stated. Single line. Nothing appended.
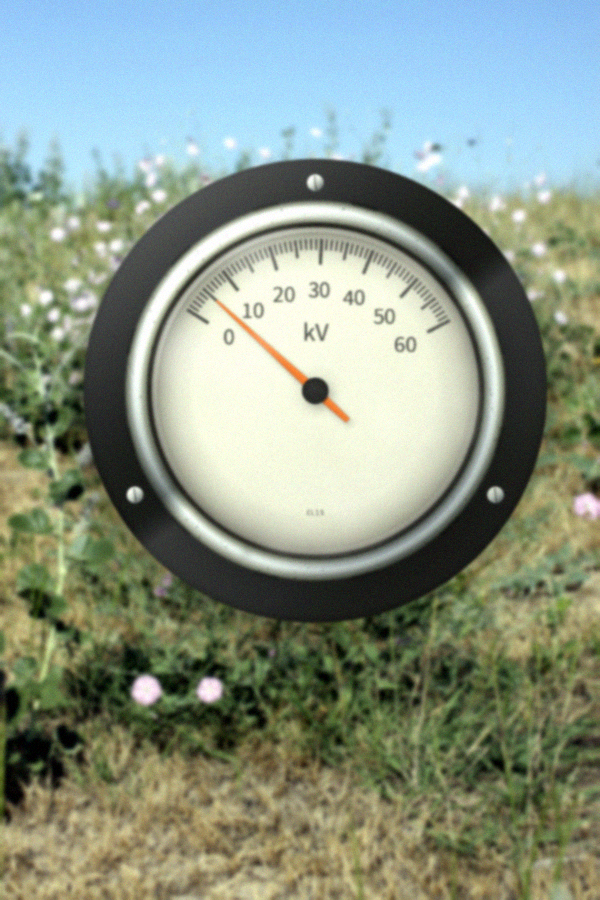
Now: 5,kV
